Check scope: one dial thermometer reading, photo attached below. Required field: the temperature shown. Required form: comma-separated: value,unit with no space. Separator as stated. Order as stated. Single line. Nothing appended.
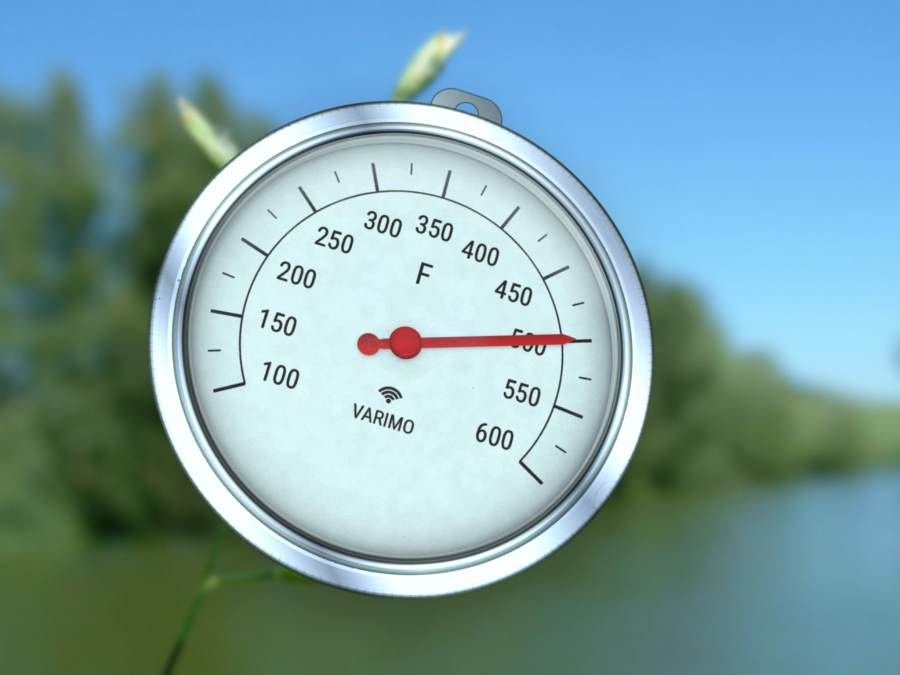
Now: 500,°F
